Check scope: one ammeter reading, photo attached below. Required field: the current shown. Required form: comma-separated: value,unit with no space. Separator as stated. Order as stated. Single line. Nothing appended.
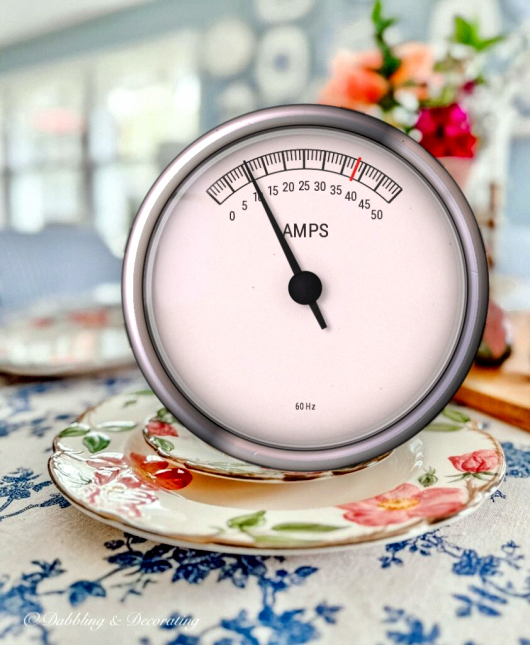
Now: 11,A
